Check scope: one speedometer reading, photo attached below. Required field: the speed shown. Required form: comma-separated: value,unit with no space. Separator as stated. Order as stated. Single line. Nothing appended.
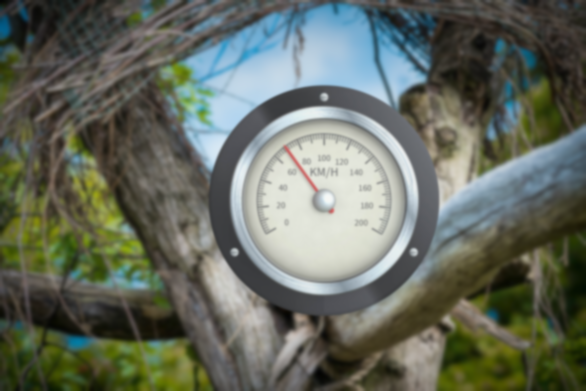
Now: 70,km/h
